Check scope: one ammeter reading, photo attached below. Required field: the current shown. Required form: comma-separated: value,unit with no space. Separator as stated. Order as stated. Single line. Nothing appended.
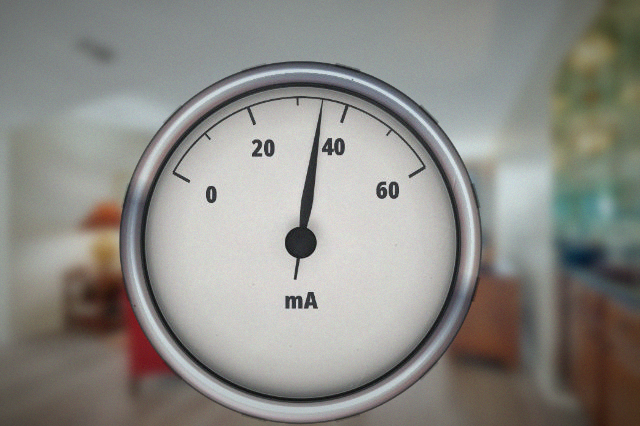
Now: 35,mA
